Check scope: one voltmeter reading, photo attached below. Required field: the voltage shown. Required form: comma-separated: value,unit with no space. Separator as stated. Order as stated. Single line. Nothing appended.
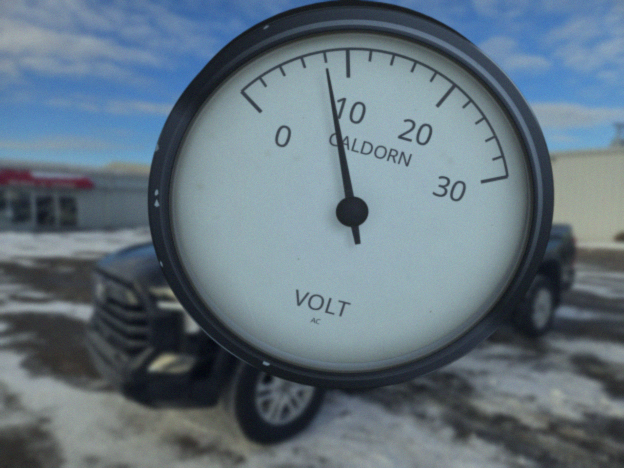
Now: 8,V
